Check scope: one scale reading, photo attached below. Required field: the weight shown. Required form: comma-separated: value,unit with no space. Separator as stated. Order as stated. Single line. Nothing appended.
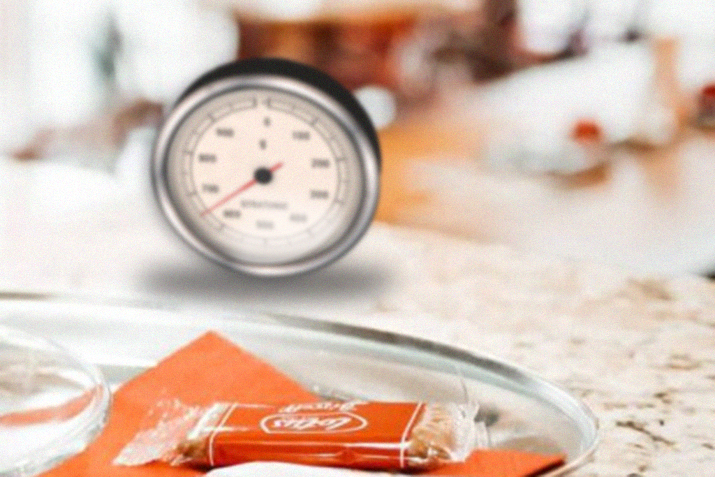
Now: 650,g
